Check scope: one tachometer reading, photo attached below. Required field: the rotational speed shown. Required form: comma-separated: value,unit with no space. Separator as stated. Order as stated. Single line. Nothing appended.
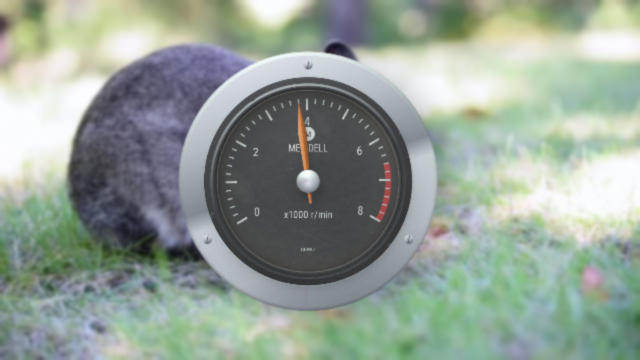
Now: 3800,rpm
